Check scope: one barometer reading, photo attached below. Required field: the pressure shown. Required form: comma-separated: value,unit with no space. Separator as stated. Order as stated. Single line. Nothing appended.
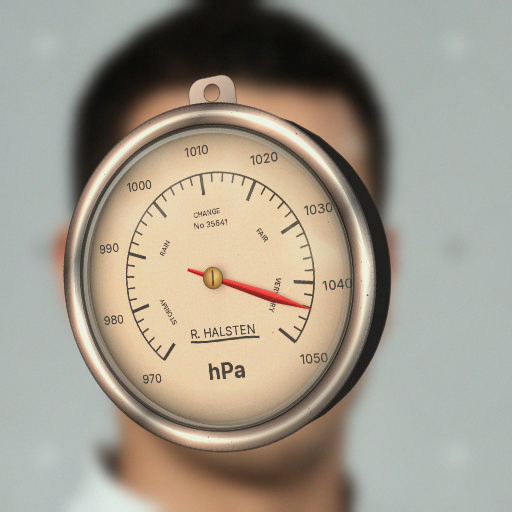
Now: 1044,hPa
